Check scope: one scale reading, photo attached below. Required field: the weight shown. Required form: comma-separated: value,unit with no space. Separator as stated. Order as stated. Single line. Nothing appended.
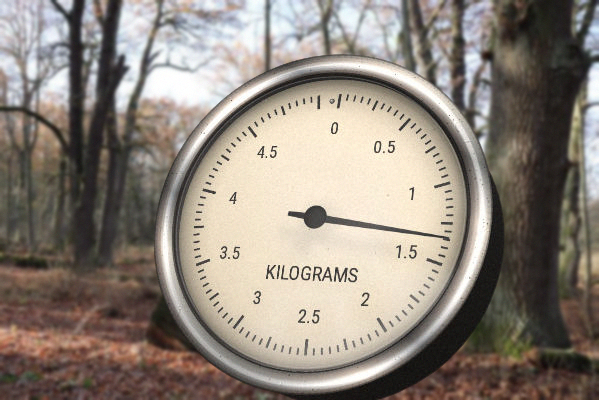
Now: 1.35,kg
